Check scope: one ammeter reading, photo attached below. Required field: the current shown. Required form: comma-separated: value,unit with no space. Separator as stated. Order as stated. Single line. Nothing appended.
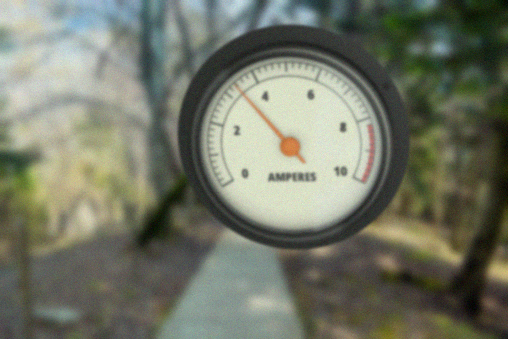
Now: 3.4,A
